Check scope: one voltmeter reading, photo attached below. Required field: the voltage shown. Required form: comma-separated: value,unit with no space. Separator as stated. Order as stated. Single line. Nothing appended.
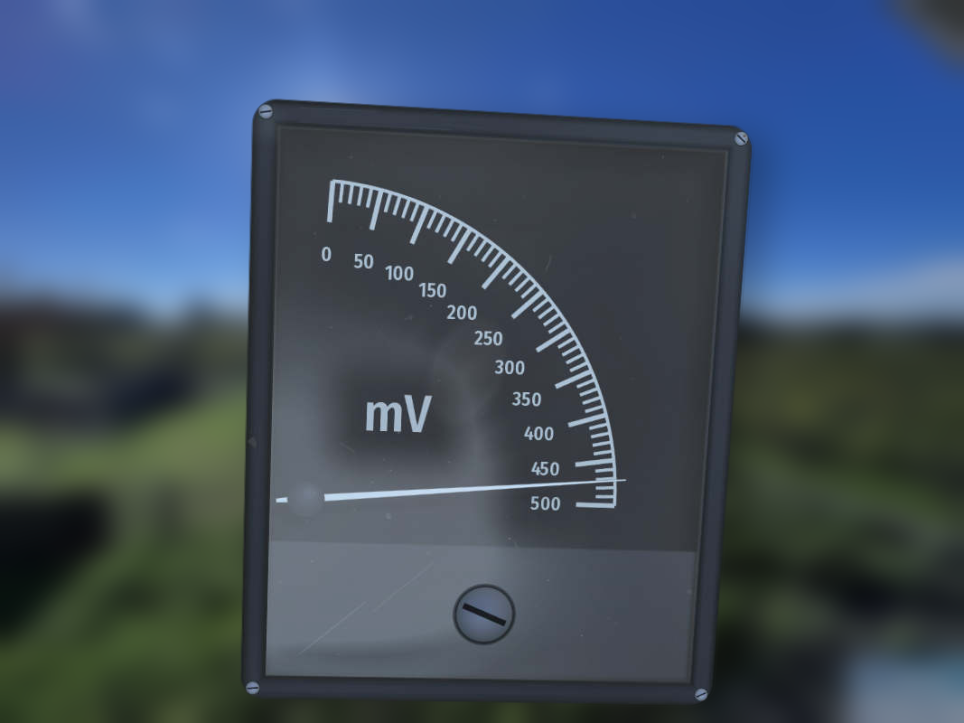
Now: 470,mV
